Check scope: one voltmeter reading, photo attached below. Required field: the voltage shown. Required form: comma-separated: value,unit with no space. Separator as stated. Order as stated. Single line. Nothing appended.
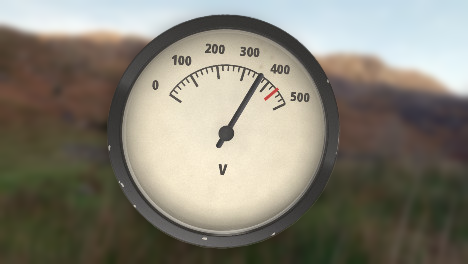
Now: 360,V
